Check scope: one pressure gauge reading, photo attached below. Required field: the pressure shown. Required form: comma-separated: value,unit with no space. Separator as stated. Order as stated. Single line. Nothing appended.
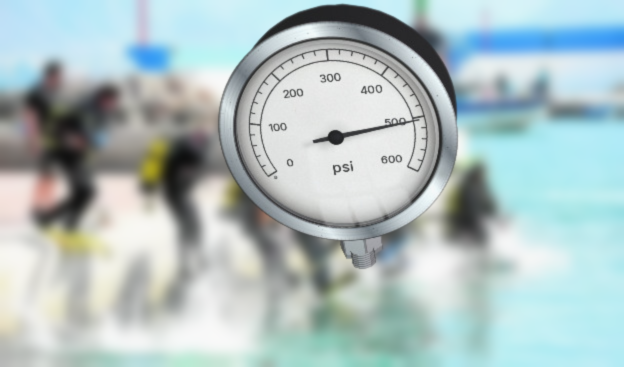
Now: 500,psi
